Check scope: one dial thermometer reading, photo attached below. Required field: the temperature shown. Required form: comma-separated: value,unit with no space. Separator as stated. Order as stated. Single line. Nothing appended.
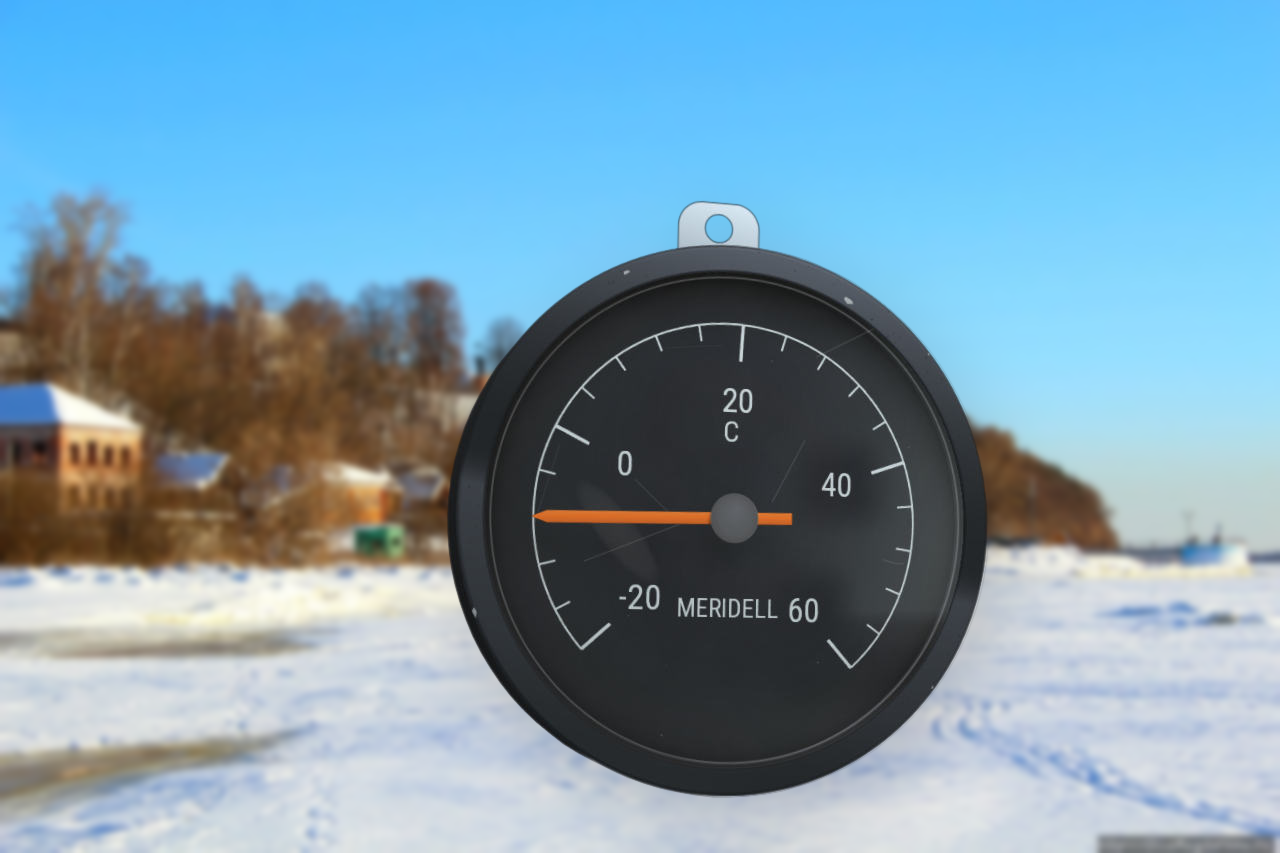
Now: -8,°C
